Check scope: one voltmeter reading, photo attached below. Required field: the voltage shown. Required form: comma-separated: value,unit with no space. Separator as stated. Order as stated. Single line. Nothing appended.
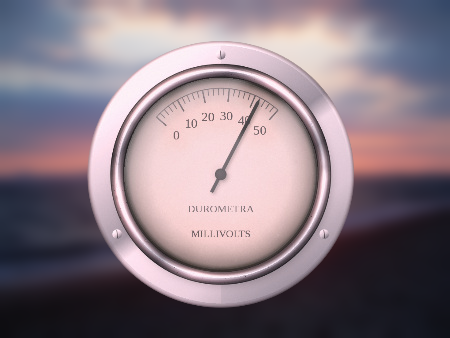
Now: 42,mV
